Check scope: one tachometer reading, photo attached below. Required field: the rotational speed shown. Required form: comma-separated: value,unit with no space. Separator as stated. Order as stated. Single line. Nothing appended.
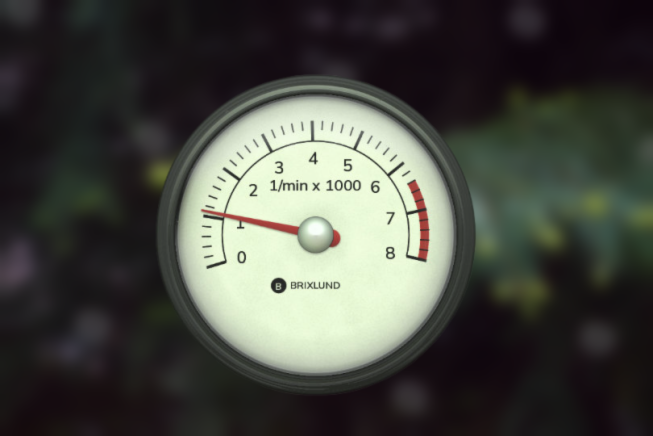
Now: 1100,rpm
